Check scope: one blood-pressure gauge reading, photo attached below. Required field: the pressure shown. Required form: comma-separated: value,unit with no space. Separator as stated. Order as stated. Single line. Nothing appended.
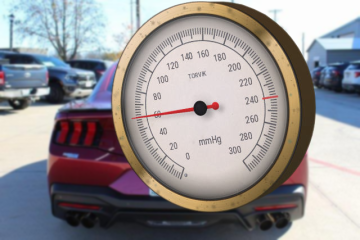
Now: 60,mmHg
